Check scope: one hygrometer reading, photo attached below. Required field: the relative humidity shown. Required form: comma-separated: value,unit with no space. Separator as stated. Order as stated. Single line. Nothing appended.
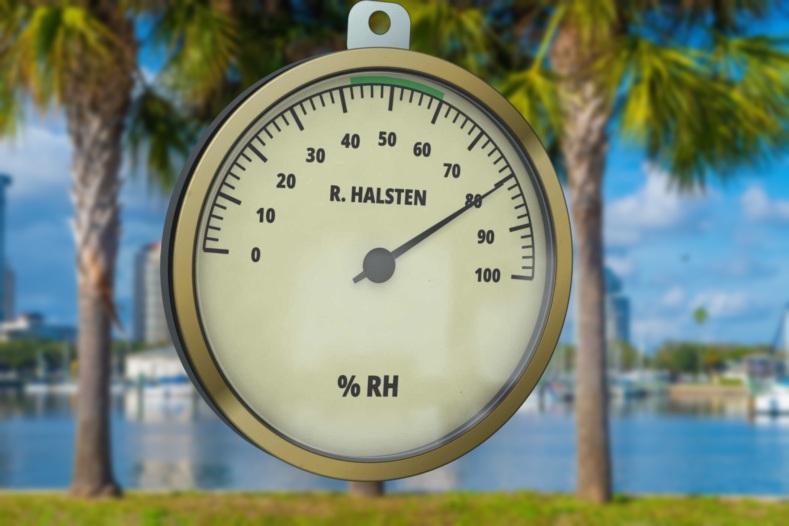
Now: 80,%
